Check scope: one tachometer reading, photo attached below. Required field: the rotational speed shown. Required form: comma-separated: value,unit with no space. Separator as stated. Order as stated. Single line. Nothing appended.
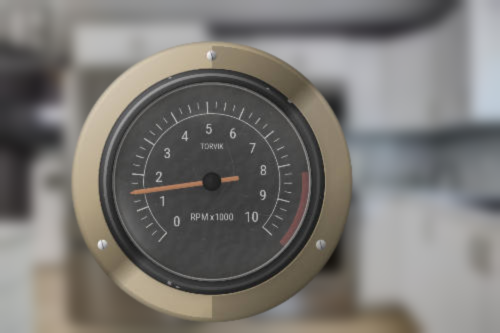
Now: 1500,rpm
